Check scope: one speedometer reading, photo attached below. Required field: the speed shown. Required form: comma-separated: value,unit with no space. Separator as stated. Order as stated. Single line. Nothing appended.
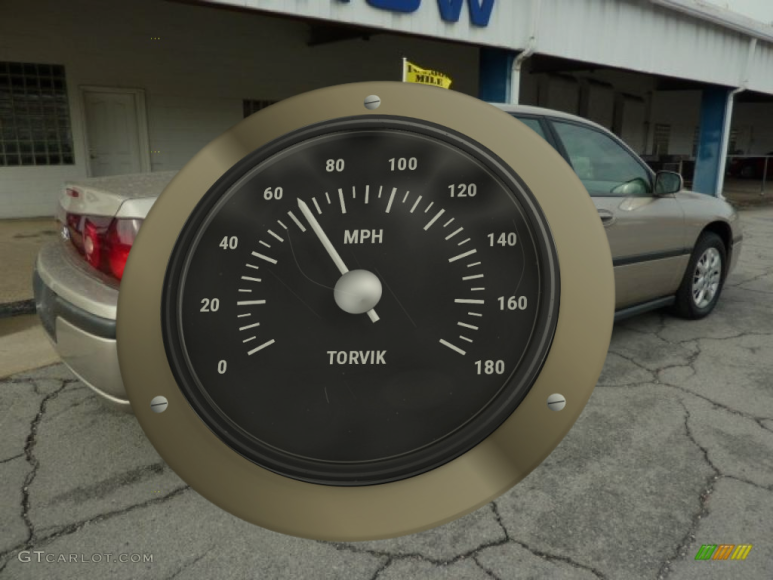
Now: 65,mph
